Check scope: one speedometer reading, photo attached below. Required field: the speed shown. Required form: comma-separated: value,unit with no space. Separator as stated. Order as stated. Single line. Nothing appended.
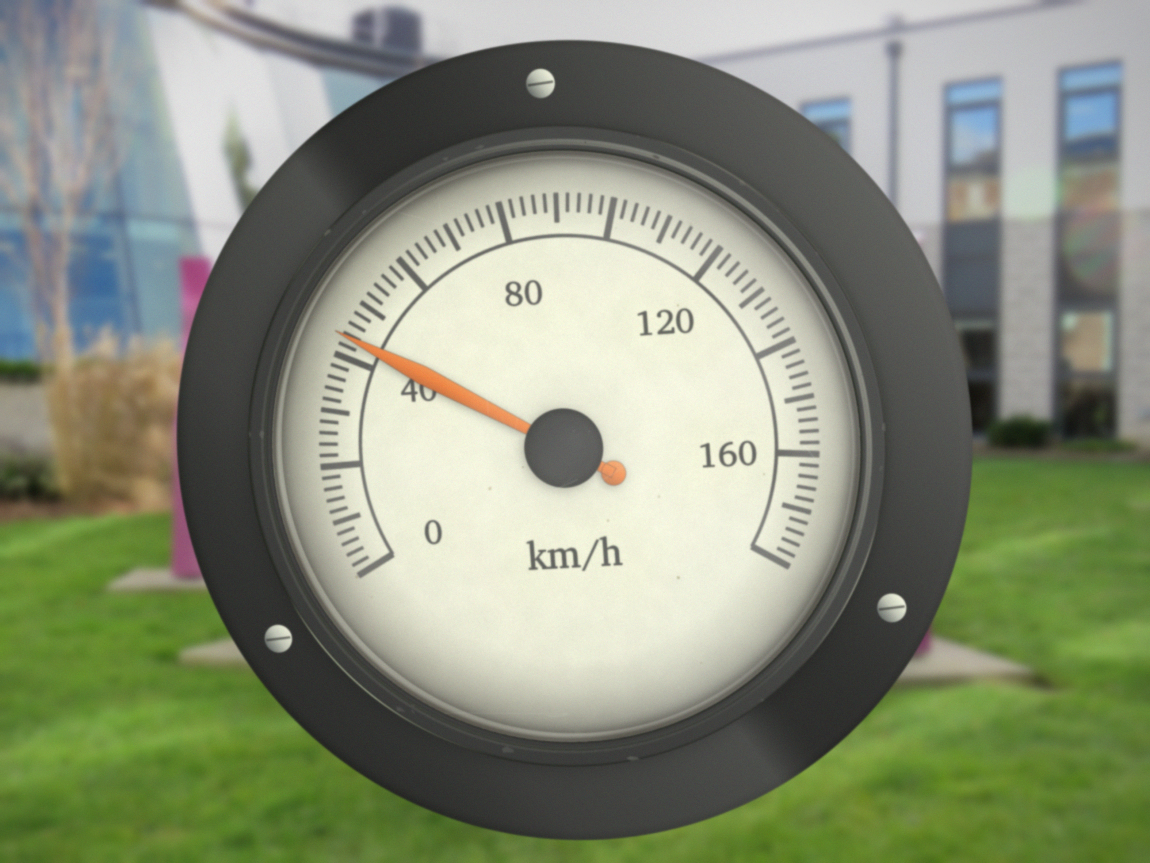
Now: 44,km/h
